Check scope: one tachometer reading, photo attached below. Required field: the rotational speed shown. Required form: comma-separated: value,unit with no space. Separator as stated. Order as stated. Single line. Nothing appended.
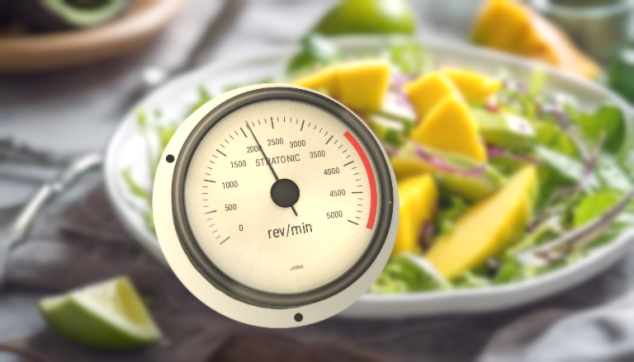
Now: 2100,rpm
